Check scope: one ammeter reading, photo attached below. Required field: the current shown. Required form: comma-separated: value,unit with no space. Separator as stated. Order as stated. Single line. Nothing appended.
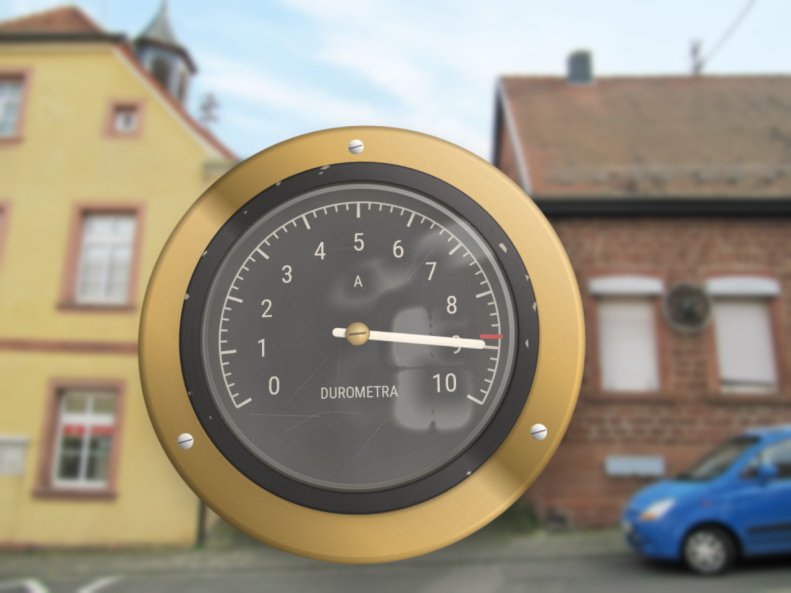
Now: 9,A
